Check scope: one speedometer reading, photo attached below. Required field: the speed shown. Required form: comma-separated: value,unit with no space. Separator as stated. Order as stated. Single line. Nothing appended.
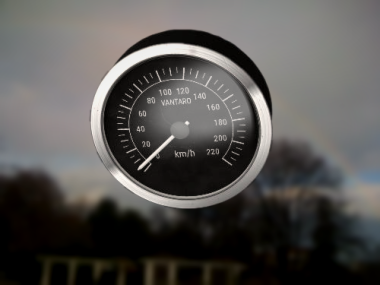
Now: 5,km/h
